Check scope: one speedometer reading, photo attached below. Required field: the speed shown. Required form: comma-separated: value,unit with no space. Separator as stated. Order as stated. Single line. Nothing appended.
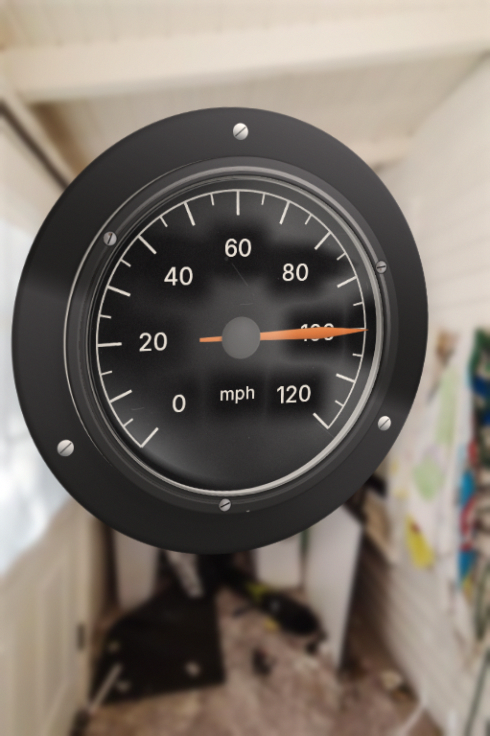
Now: 100,mph
